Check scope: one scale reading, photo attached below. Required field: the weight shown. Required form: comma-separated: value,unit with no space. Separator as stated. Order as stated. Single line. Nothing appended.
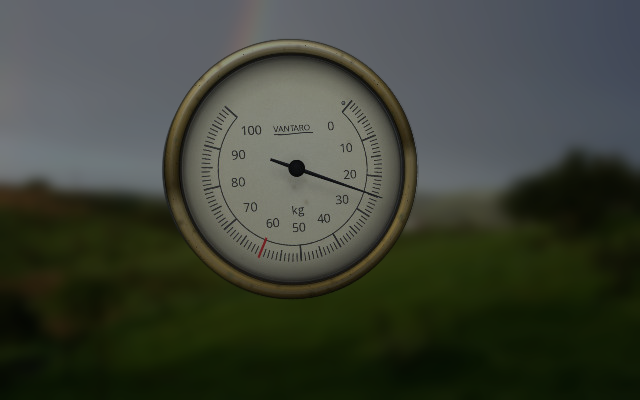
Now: 25,kg
